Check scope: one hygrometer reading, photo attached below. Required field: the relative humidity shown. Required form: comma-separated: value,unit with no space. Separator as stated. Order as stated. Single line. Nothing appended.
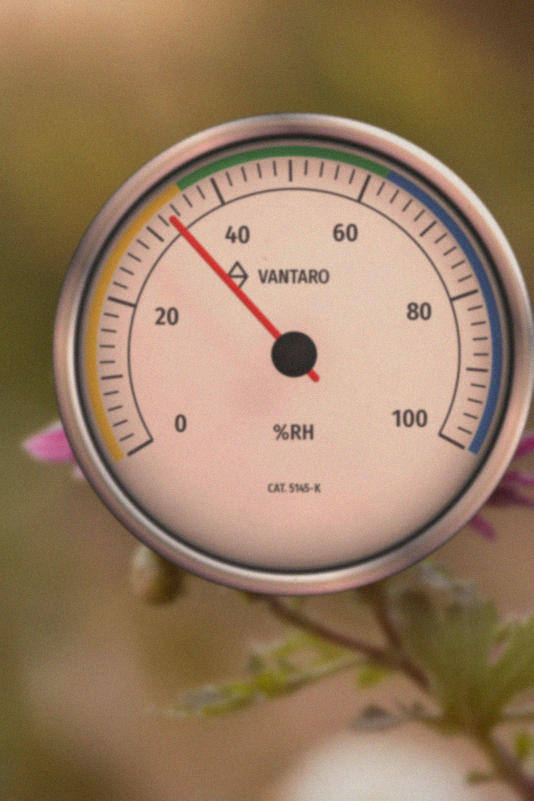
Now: 33,%
